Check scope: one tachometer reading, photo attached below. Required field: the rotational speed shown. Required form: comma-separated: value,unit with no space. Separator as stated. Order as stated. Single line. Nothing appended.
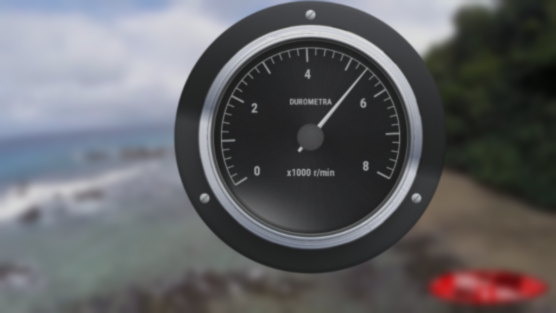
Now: 5400,rpm
